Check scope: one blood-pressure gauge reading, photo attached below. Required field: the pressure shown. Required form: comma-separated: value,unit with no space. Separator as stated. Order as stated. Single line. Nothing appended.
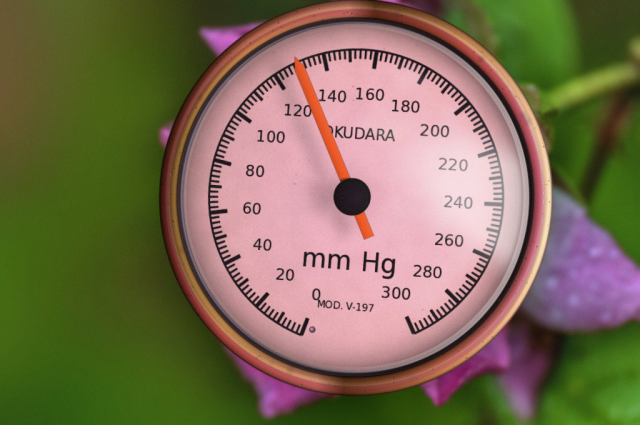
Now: 130,mmHg
